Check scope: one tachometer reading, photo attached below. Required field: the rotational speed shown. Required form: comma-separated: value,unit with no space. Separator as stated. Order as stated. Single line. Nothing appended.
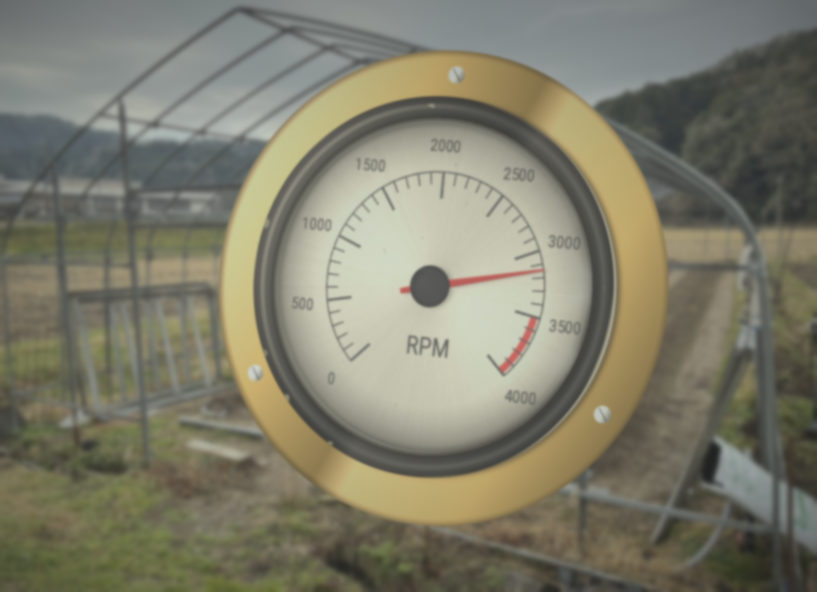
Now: 3150,rpm
